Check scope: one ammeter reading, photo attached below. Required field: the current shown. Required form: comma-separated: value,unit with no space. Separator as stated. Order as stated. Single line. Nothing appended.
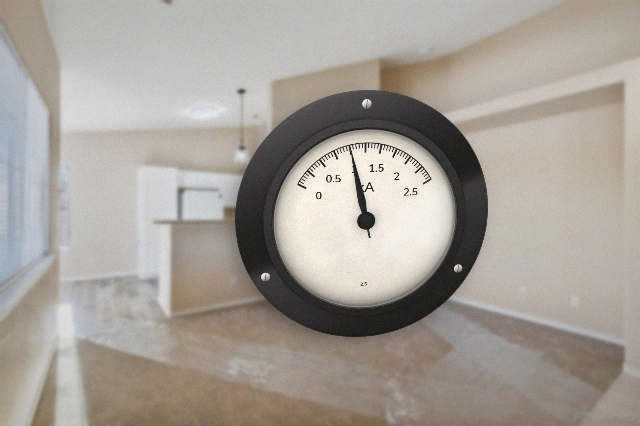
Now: 1,kA
